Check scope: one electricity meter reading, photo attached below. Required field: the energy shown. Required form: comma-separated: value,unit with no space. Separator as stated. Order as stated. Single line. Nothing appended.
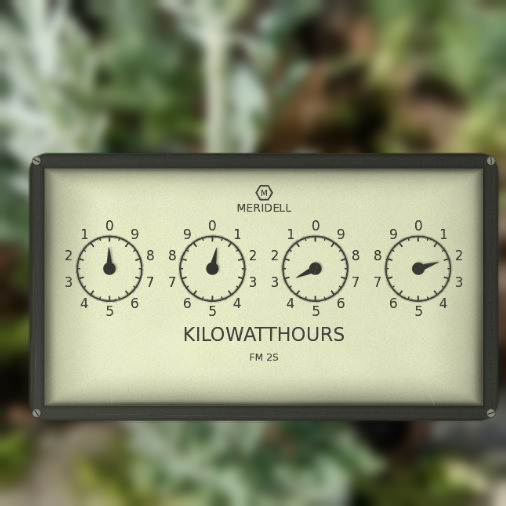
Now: 32,kWh
